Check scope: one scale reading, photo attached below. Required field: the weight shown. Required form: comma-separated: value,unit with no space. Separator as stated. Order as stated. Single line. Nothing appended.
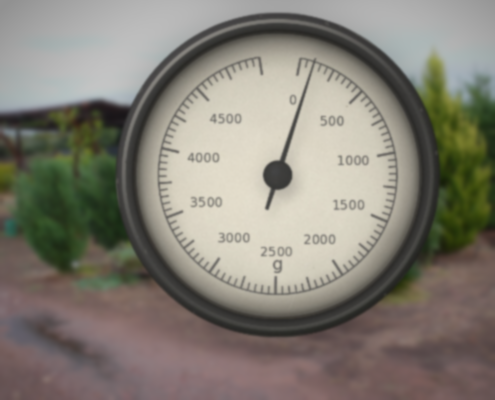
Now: 100,g
